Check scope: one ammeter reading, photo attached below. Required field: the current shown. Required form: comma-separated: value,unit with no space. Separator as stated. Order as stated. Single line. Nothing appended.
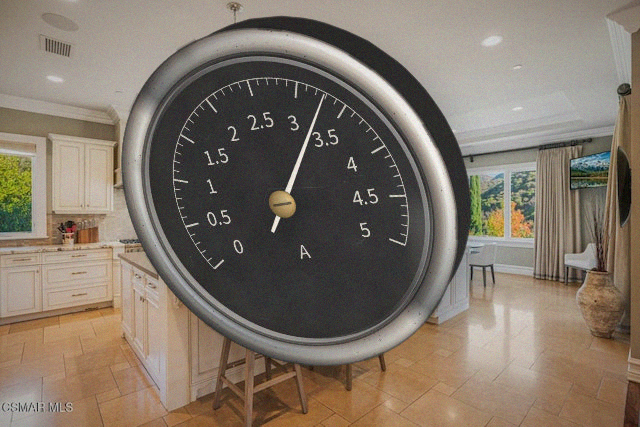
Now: 3.3,A
